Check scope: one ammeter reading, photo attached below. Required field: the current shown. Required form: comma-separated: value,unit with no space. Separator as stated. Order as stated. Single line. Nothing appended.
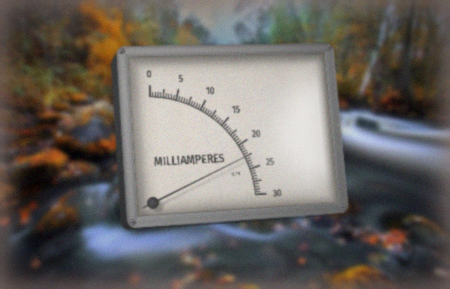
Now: 22.5,mA
